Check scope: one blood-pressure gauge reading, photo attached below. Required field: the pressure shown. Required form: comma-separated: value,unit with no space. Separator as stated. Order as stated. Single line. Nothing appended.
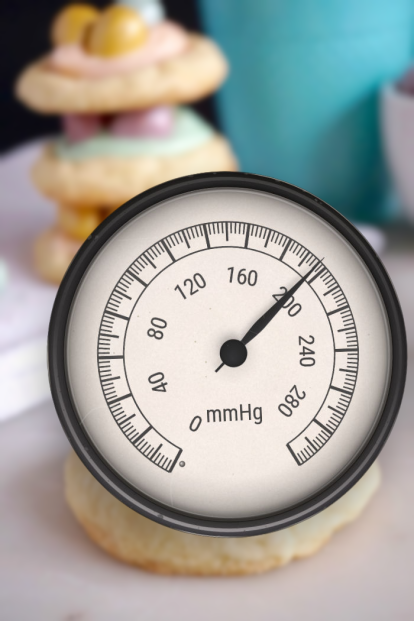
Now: 196,mmHg
